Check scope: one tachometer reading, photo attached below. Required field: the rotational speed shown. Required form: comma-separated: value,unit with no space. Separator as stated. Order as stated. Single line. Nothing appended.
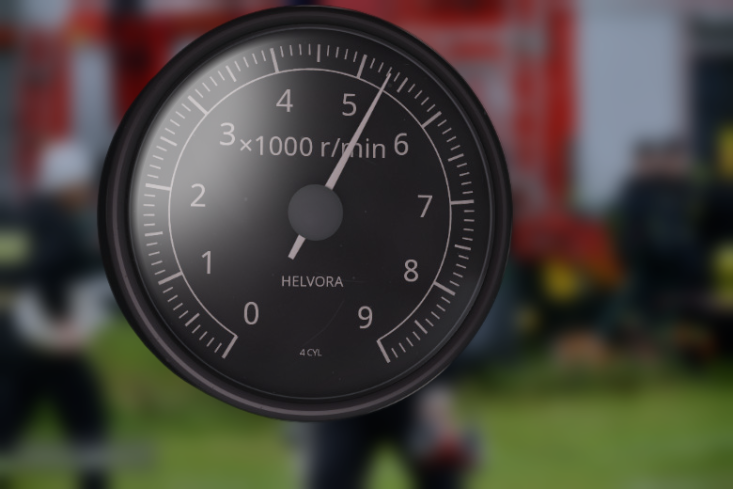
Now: 5300,rpm
